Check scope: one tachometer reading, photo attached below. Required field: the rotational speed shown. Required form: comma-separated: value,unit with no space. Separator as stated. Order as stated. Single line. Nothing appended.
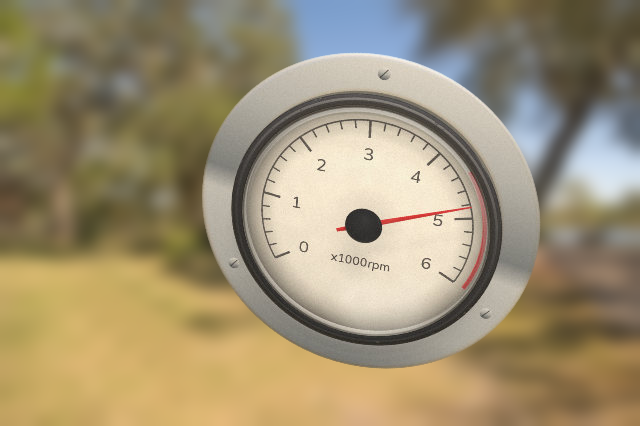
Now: 4800,rpm
